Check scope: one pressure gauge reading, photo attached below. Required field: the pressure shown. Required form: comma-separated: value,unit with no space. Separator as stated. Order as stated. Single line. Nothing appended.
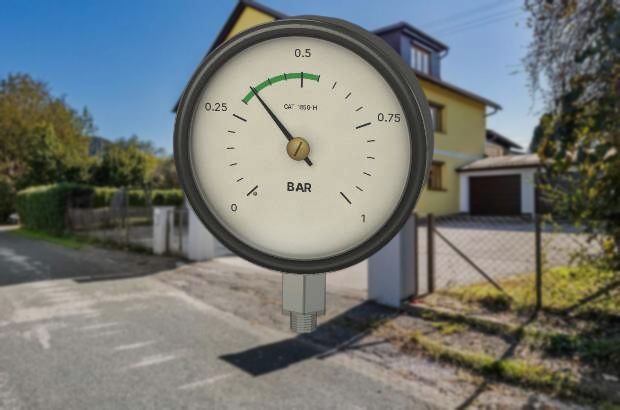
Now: 0.35,bar
